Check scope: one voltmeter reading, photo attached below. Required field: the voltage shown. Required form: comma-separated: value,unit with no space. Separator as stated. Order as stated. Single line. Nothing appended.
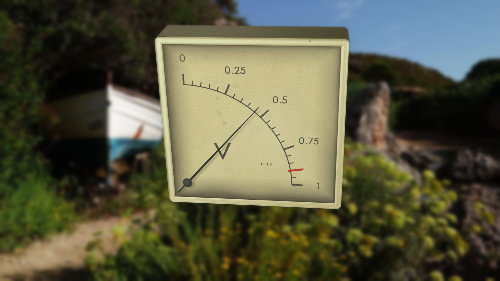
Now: 0.45,V
